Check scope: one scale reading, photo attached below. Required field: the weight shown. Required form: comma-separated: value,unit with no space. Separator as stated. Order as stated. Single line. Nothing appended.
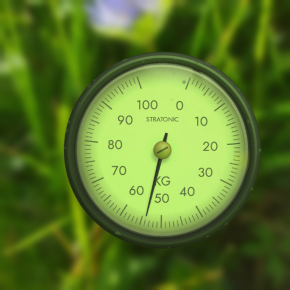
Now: 54,kg
